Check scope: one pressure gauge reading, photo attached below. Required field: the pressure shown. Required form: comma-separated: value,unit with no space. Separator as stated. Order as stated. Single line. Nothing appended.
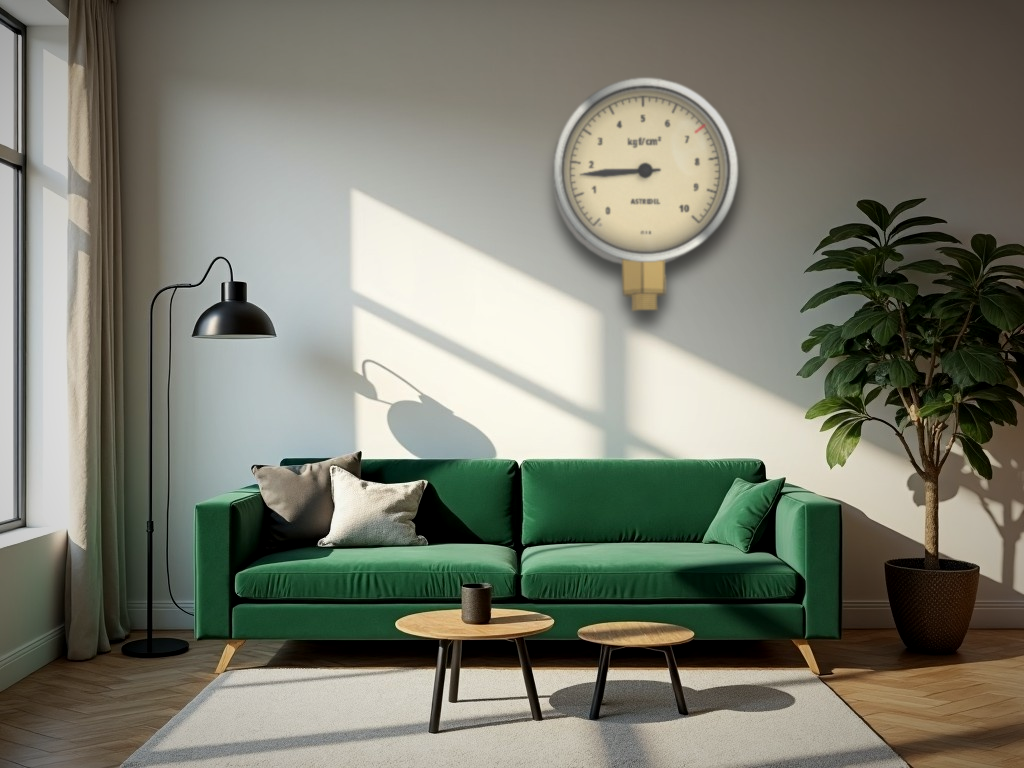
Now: 1.6,kg/cm²
